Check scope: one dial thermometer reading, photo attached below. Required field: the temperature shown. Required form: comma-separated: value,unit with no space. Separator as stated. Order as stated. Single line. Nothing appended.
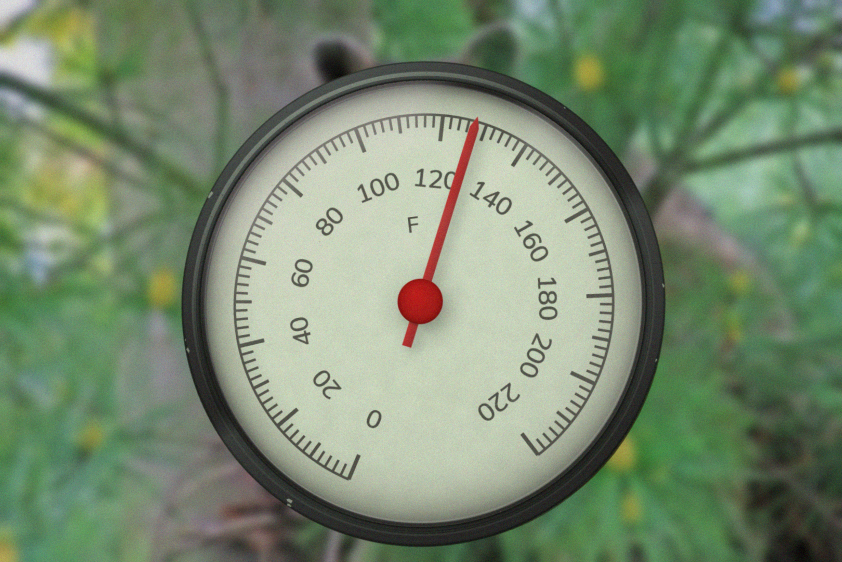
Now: 128,°F
